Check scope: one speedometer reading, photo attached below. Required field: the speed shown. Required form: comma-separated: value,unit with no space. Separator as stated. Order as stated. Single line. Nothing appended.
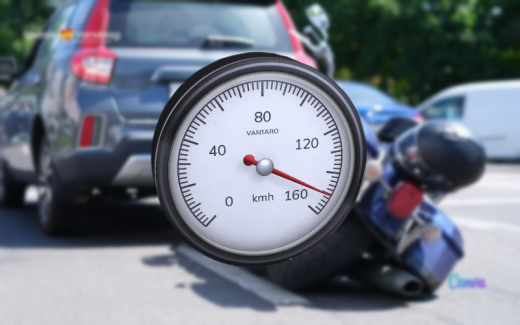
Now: 150,km/h
